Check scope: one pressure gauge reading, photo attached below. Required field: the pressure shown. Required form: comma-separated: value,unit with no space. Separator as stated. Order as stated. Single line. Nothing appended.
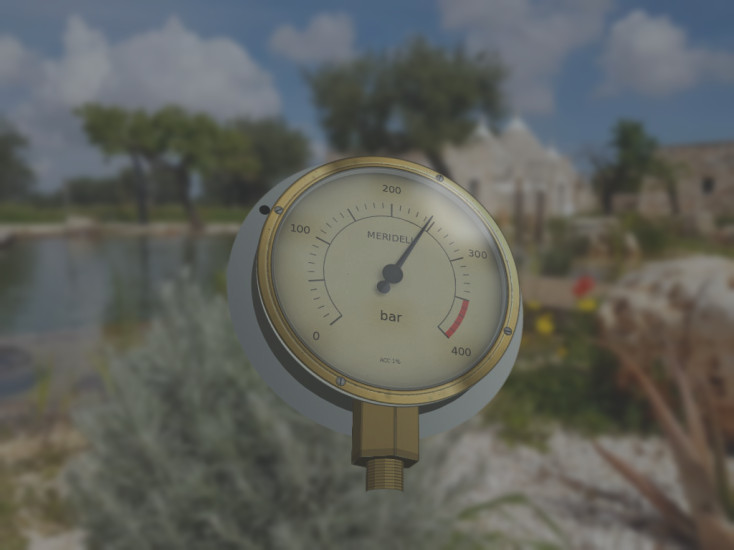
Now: 245,bar
